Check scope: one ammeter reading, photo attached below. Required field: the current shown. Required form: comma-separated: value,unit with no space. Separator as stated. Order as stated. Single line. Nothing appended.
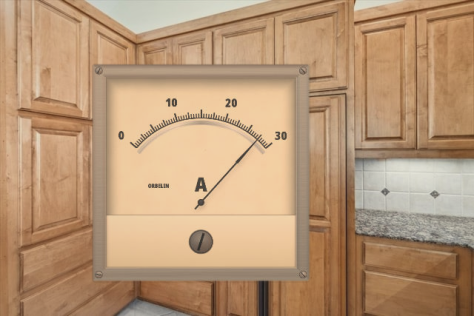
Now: 27.5,A
